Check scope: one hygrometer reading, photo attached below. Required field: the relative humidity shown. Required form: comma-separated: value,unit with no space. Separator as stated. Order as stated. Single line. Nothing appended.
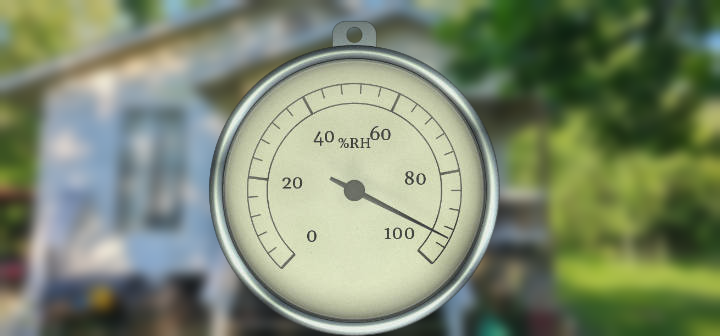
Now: 94,%
